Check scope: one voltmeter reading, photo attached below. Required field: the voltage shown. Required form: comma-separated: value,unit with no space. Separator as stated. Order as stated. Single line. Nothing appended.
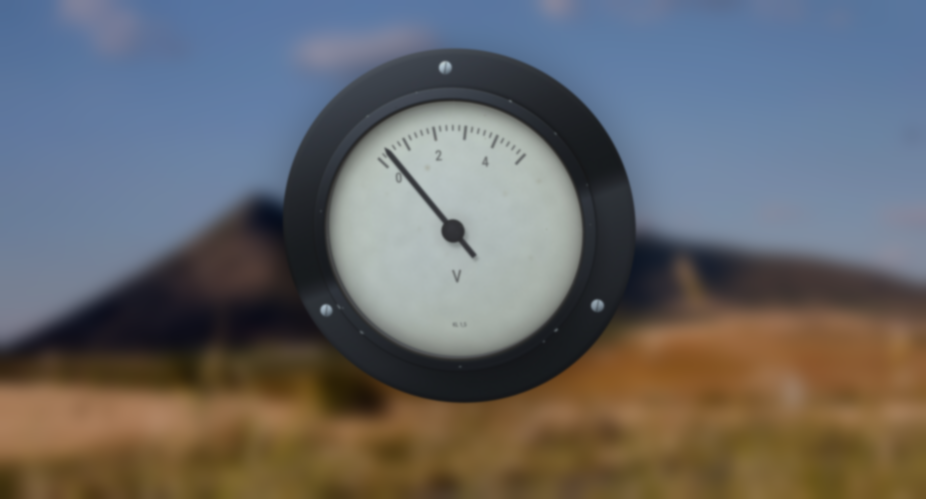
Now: 0.4,V
